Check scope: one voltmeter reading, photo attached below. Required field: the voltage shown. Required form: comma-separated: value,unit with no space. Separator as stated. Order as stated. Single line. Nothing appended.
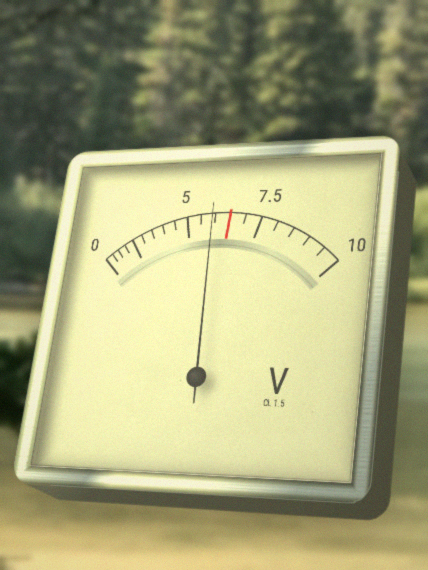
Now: 6,V
